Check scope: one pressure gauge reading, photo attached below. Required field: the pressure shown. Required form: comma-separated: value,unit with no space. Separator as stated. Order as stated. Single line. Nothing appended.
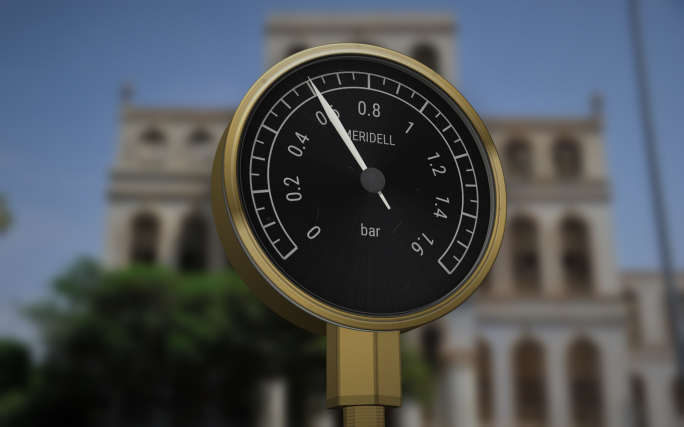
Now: 0.6,bar
